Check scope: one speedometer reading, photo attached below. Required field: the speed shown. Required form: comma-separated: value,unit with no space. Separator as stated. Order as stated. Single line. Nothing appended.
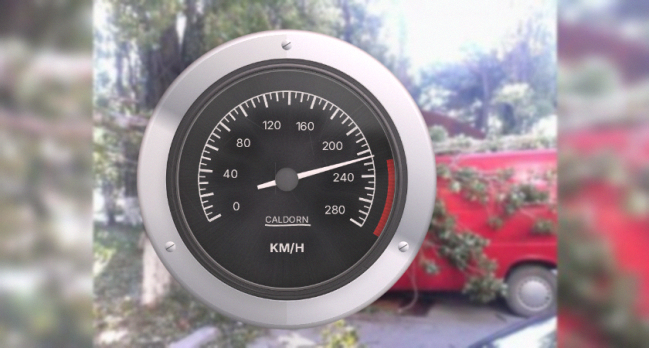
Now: 225,km/h
